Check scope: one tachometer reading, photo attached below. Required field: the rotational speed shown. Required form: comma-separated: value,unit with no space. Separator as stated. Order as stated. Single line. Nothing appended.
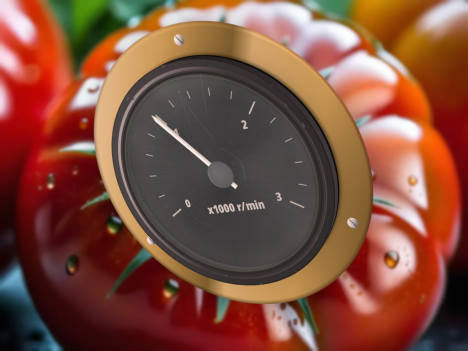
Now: 1000,rpm
